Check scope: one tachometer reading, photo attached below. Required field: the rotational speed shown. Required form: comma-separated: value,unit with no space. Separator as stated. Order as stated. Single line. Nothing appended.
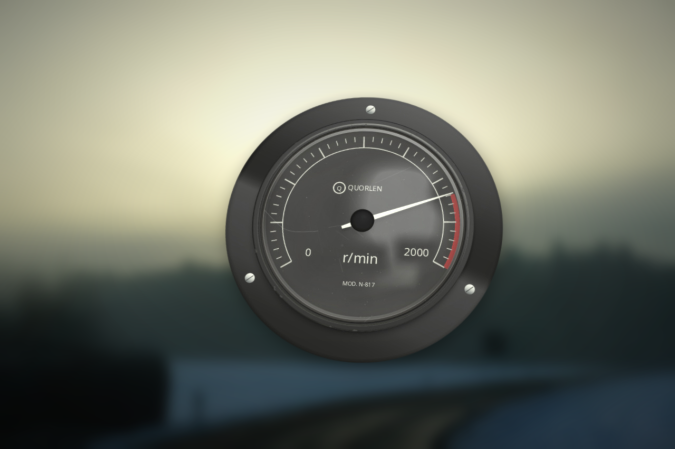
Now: 1600,rpm
